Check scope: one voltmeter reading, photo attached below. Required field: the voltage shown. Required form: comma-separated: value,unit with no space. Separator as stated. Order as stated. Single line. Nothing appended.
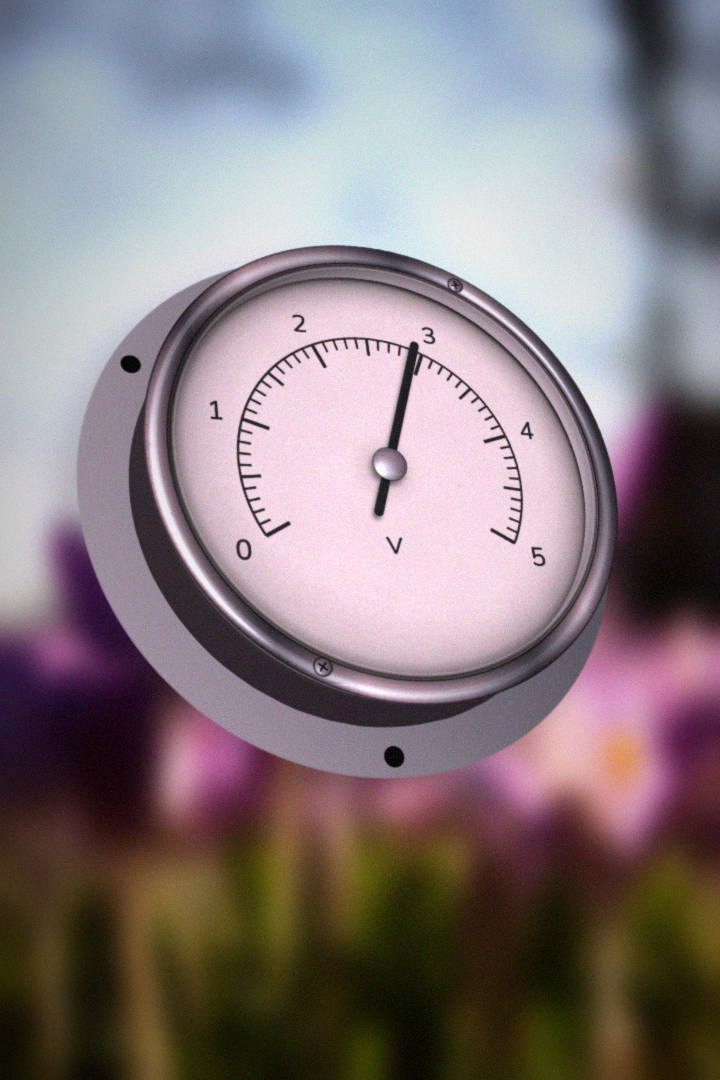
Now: 2.9,V
